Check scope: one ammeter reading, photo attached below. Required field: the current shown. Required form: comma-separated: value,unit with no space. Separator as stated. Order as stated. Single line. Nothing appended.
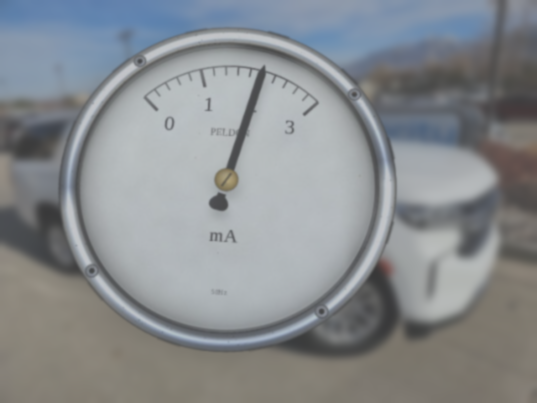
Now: 2,mA
